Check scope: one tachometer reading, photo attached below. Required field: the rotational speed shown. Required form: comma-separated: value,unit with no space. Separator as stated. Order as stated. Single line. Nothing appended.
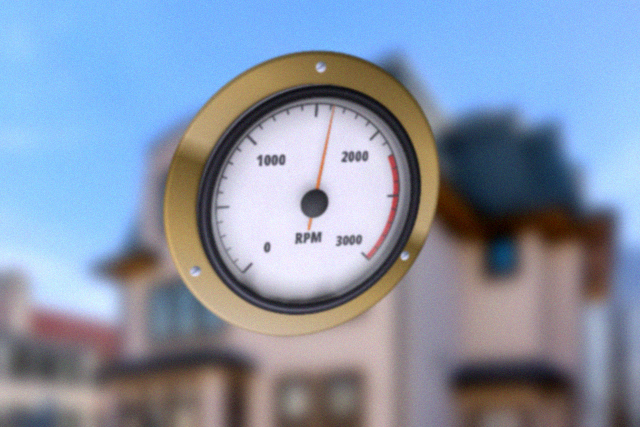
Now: 1600,rpm
